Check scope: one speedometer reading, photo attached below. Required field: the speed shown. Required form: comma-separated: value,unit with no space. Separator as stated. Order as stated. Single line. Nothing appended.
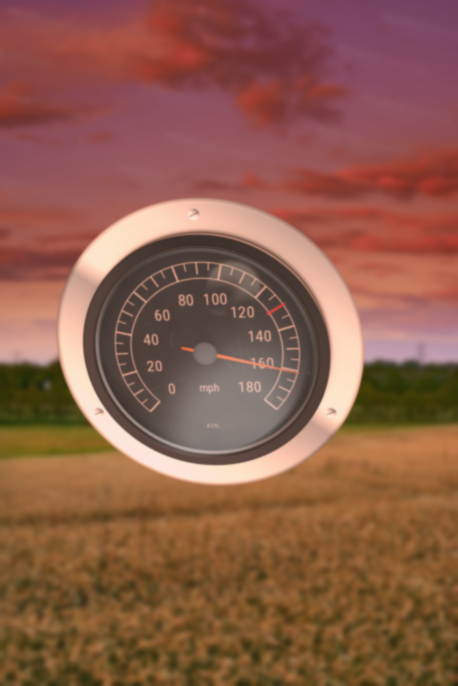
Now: 160,mph
